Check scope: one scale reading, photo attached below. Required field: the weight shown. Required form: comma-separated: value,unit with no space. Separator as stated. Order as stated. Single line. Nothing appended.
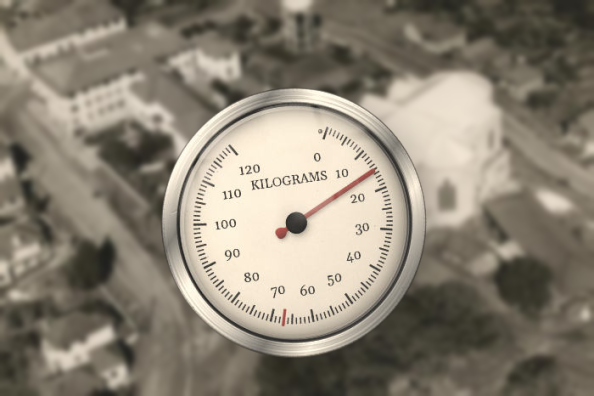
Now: 15,kg
